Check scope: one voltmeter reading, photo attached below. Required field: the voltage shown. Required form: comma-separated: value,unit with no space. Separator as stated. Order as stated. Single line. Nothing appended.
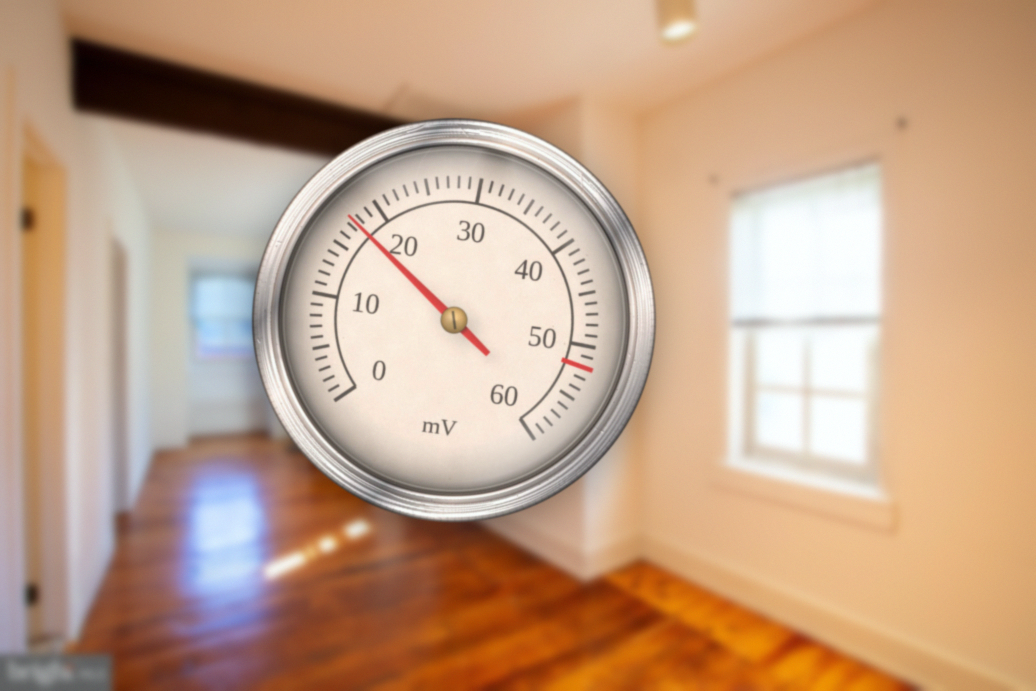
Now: 17.5,mV
